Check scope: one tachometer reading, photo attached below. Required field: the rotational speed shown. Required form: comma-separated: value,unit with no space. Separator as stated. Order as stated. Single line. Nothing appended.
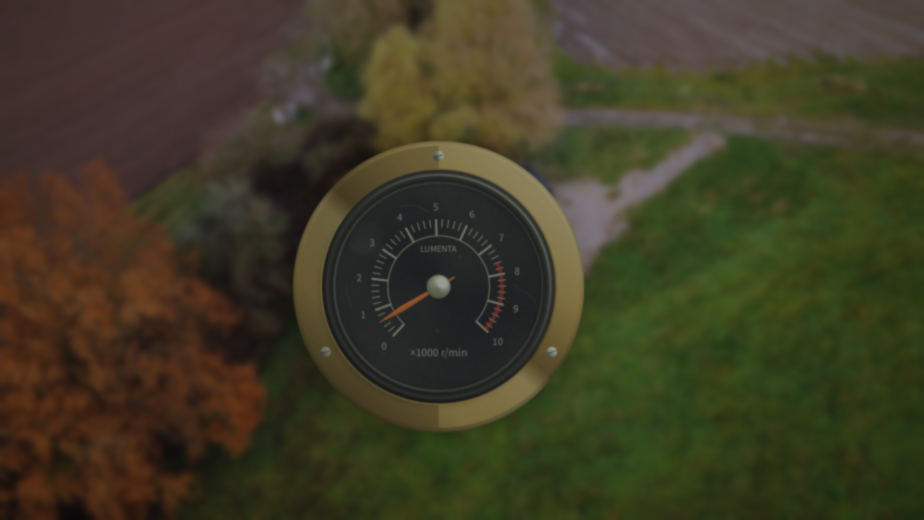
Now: 600,rpm
